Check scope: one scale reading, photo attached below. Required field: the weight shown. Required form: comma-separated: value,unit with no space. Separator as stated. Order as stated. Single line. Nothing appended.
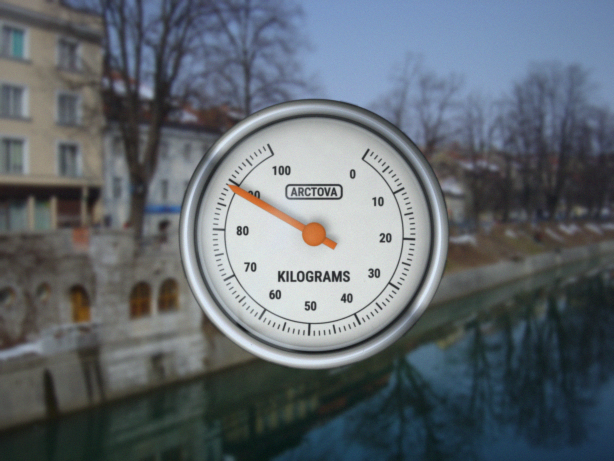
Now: 89,kg
